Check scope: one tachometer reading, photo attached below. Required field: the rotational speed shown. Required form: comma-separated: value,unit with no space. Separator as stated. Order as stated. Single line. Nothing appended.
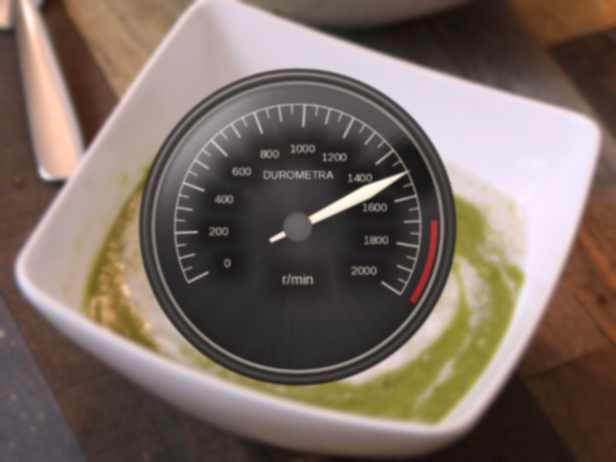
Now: 1500,rpm
